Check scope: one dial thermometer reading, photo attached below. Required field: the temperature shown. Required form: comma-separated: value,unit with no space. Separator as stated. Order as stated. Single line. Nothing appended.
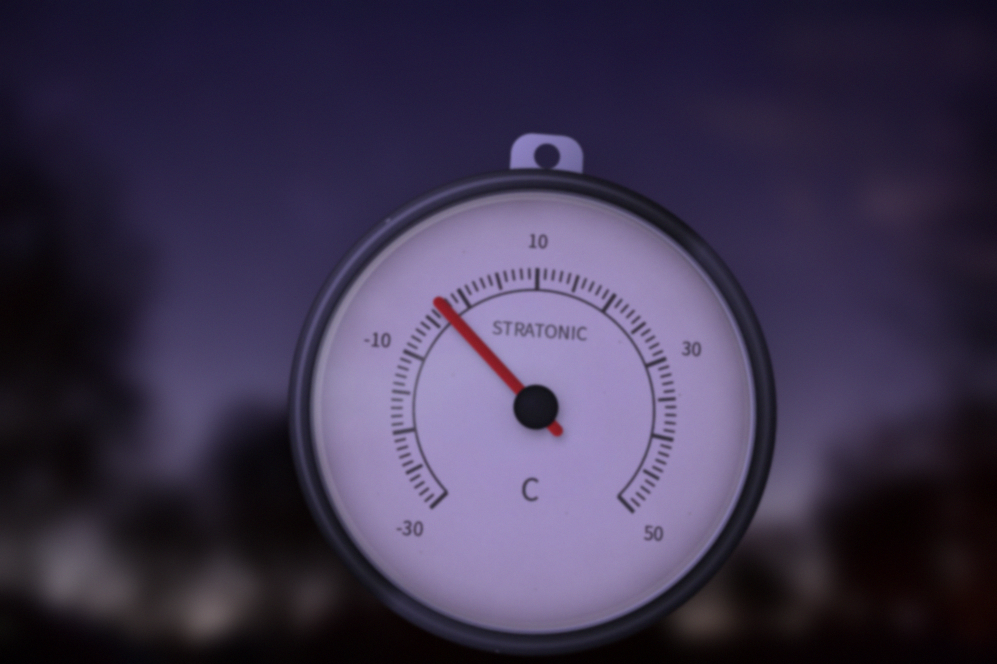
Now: -3,°C
